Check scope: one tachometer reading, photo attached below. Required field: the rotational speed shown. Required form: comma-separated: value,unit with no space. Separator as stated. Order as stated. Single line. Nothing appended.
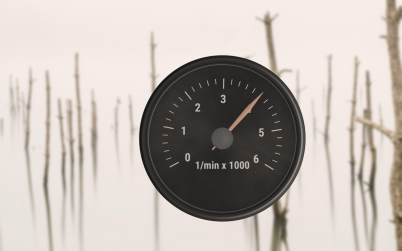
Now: 4000,rpm
